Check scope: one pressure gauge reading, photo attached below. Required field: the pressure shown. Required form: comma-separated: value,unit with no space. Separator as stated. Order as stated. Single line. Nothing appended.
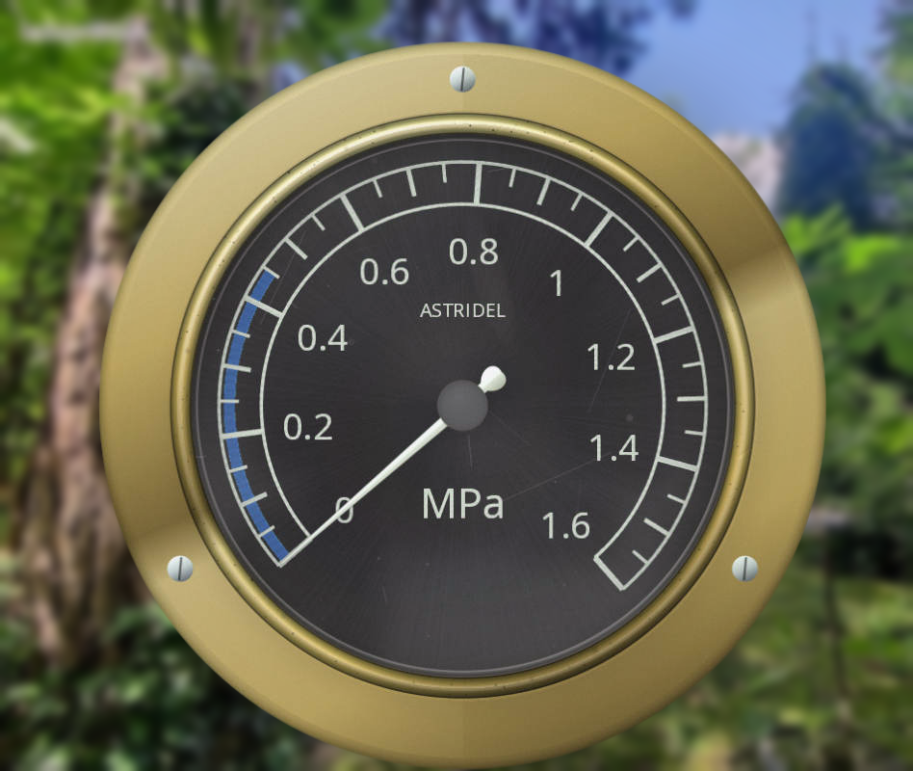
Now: 0,MPa
